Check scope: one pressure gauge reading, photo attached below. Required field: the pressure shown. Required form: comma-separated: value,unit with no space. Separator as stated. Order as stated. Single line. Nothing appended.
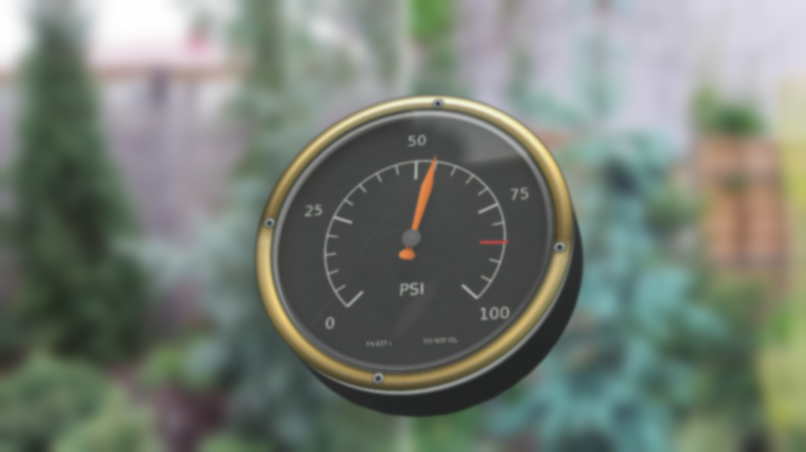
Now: 55,psi
